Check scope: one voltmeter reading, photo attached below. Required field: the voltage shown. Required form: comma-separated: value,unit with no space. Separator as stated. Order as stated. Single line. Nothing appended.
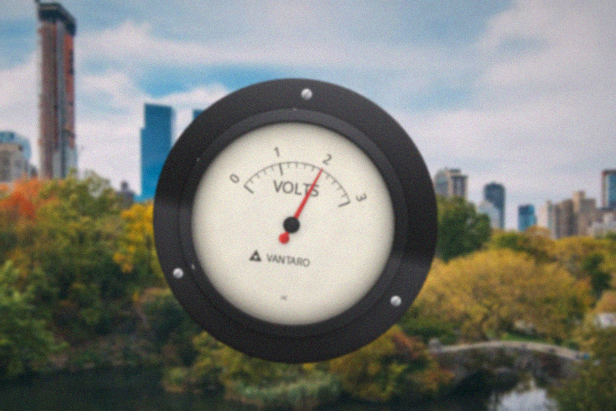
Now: 2,V
